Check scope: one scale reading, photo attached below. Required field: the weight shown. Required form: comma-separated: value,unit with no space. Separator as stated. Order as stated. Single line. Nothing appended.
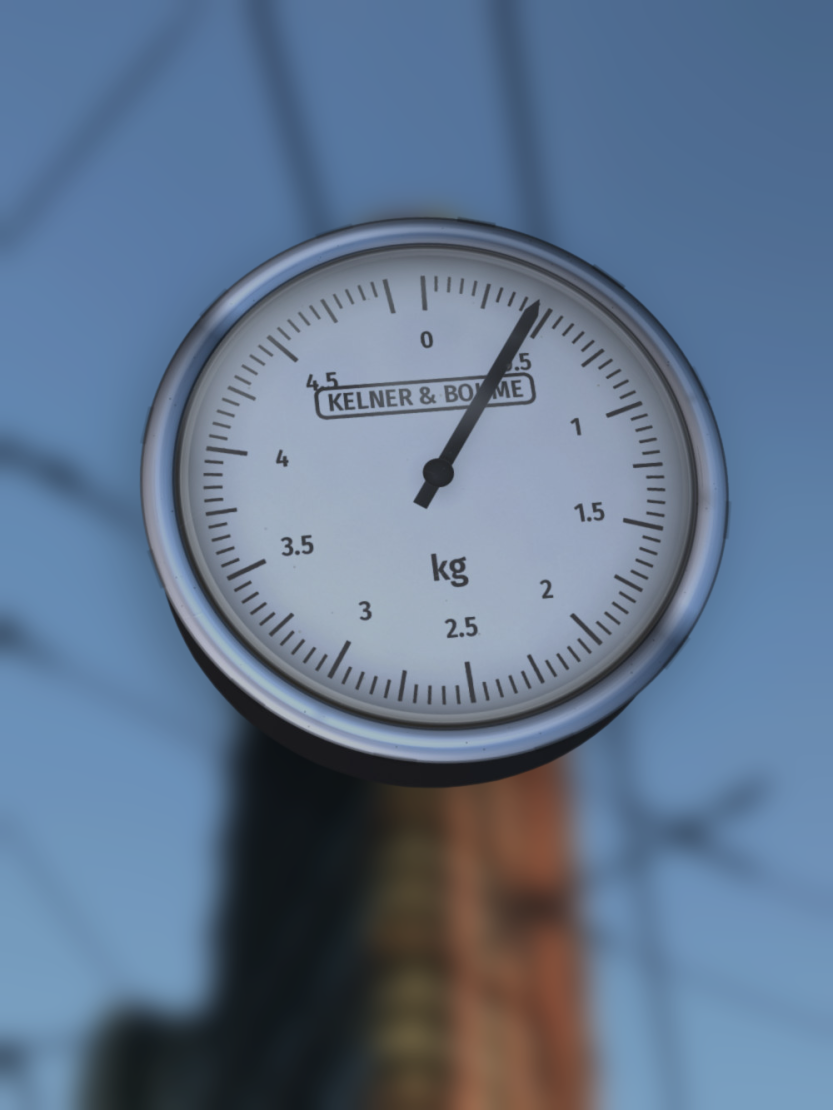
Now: 0.45,kg
